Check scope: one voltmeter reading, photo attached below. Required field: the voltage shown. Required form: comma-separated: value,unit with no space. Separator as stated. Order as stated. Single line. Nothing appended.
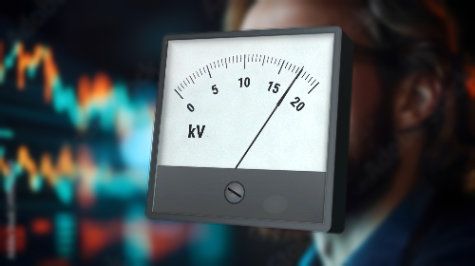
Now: 17.5,kV
